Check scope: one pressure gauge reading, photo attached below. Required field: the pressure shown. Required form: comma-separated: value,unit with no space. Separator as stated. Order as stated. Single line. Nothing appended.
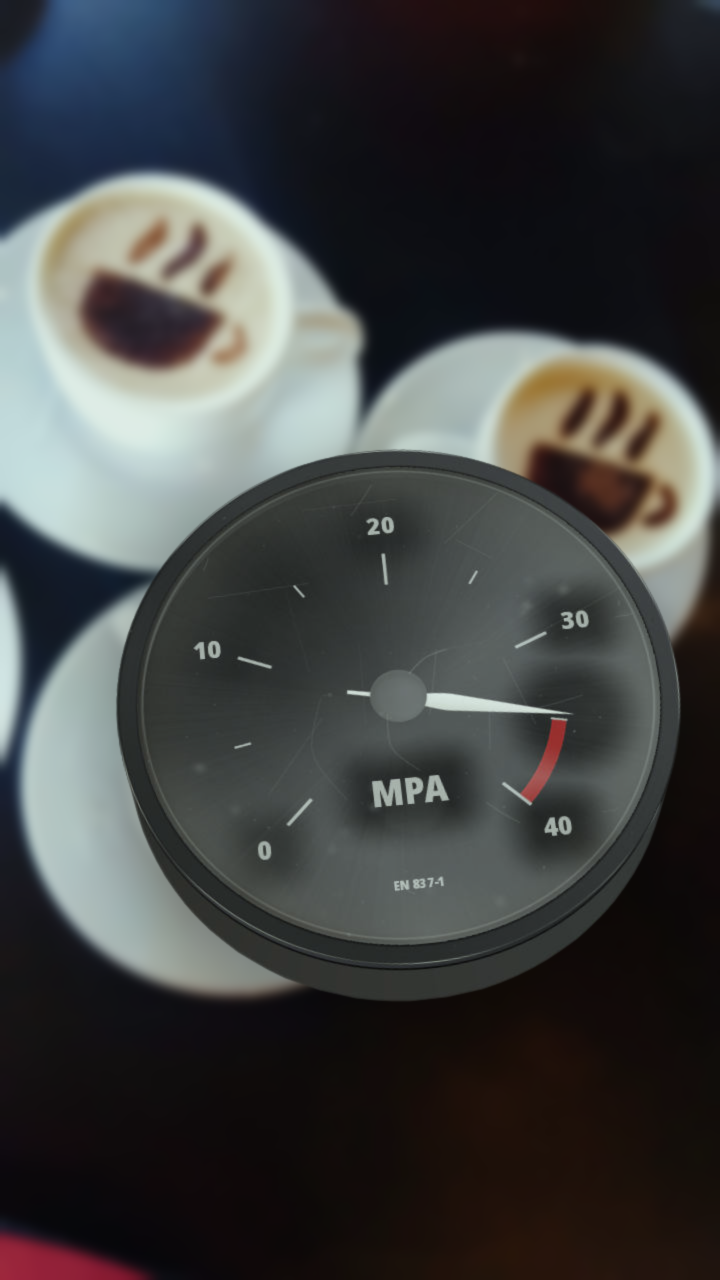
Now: 35,MPa
